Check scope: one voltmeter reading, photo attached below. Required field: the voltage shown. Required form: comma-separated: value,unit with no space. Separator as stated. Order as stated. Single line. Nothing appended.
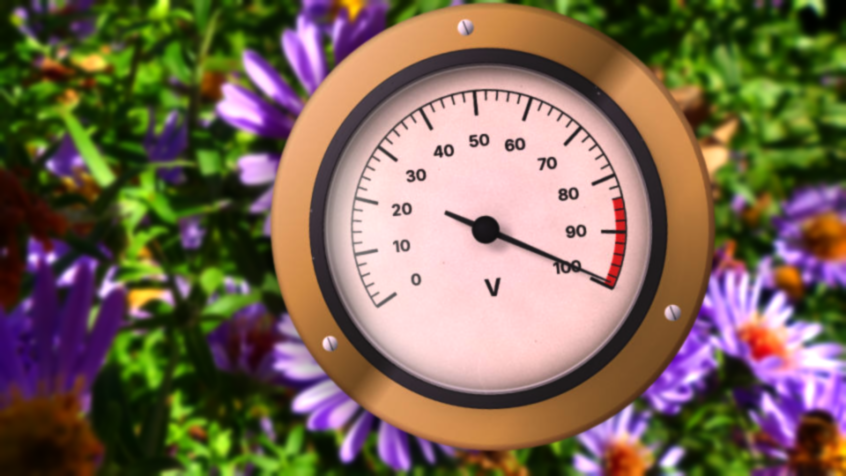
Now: 99,V
